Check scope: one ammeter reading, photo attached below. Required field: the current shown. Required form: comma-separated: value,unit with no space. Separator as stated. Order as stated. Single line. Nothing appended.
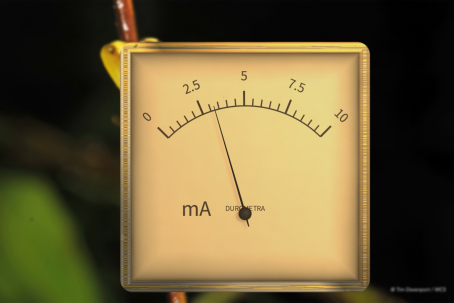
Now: 3.25,mA
